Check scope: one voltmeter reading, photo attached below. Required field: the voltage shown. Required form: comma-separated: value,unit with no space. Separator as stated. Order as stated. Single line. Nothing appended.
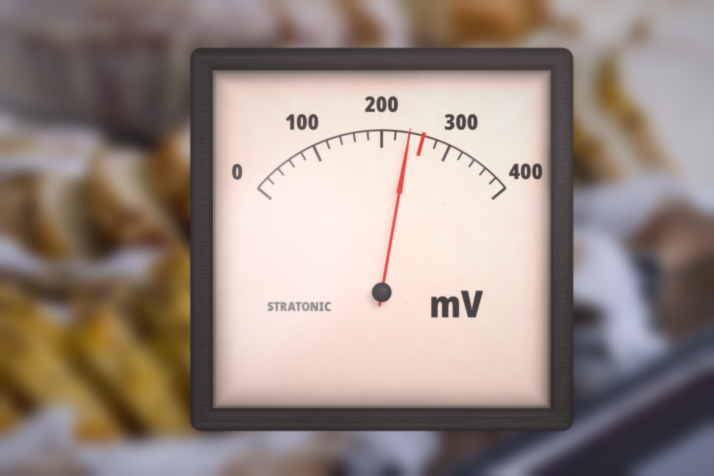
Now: 240,mV
